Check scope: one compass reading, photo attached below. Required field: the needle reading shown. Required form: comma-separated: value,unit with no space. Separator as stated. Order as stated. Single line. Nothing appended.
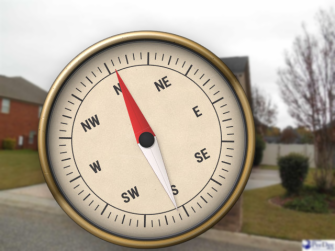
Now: 5,°
